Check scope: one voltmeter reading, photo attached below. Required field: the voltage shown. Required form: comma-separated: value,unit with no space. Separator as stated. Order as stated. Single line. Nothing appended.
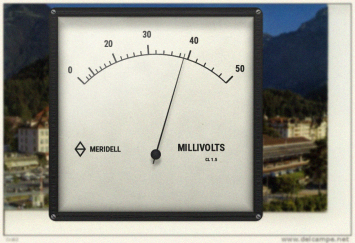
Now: 39,mV
